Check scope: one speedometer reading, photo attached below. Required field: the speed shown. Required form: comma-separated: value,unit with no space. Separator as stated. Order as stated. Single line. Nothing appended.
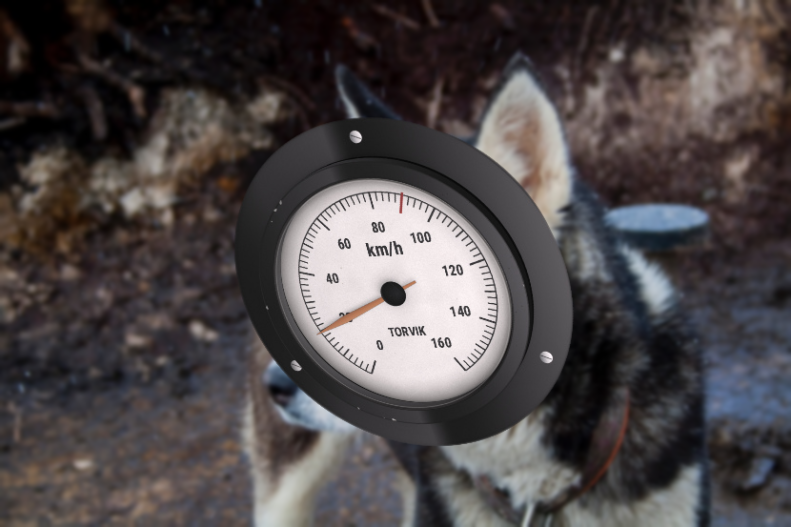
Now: 20,km/h
